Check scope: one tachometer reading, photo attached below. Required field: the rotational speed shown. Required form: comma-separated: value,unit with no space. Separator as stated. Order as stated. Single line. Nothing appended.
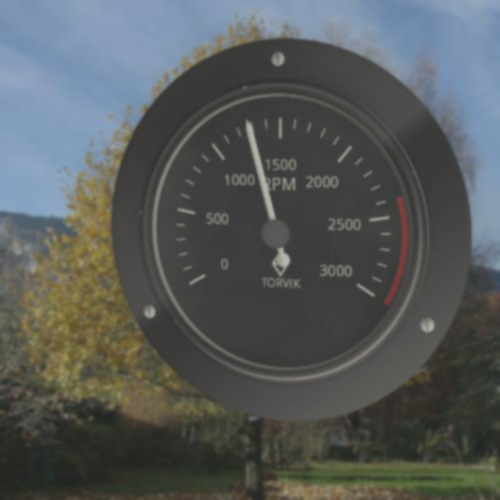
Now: 1300,rpm
